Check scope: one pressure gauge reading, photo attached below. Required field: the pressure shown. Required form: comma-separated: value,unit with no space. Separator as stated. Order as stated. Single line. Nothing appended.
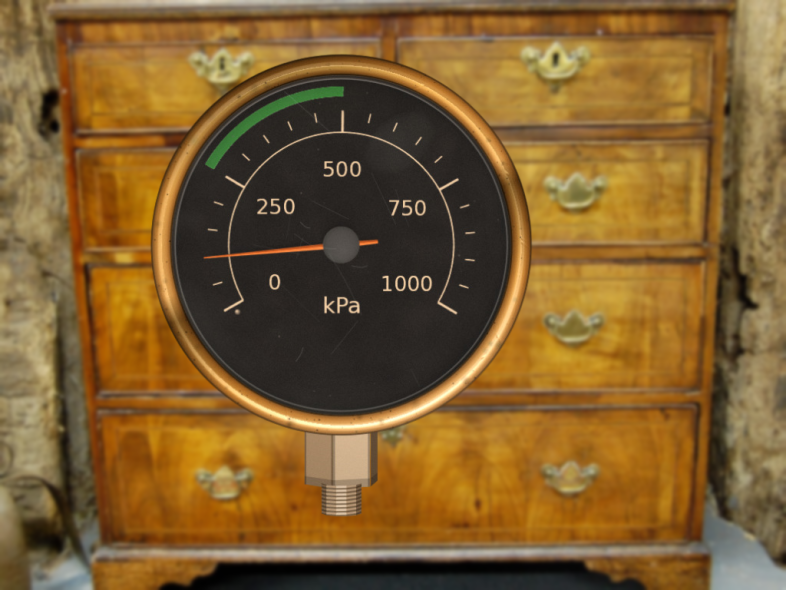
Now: 100,kPa
